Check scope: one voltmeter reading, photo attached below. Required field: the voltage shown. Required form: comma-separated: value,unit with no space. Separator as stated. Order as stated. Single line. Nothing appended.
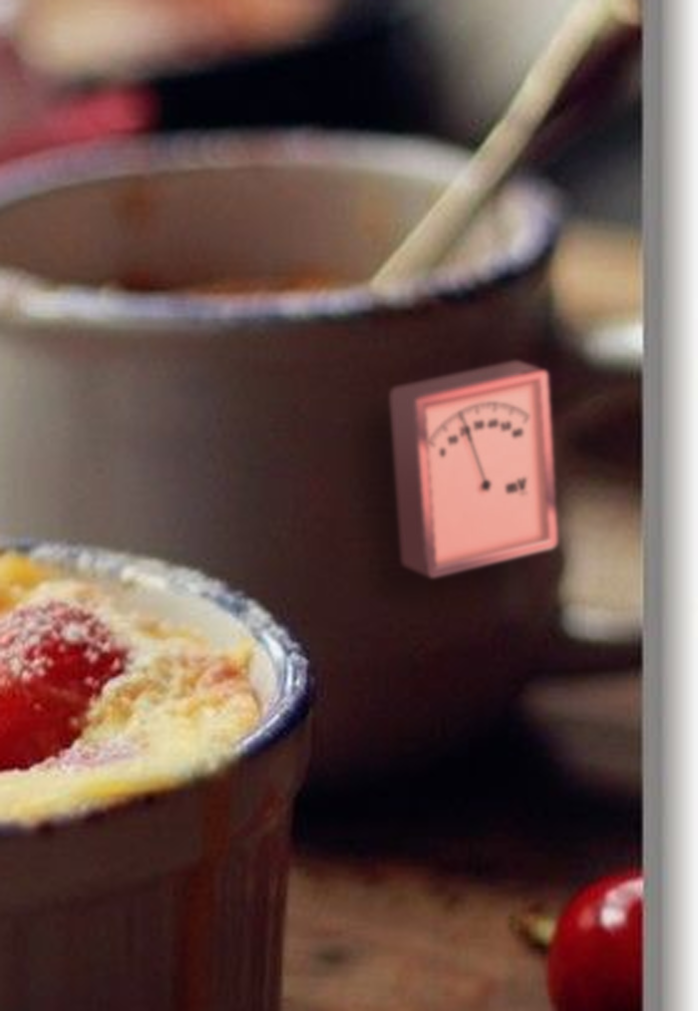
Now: 20,mV
